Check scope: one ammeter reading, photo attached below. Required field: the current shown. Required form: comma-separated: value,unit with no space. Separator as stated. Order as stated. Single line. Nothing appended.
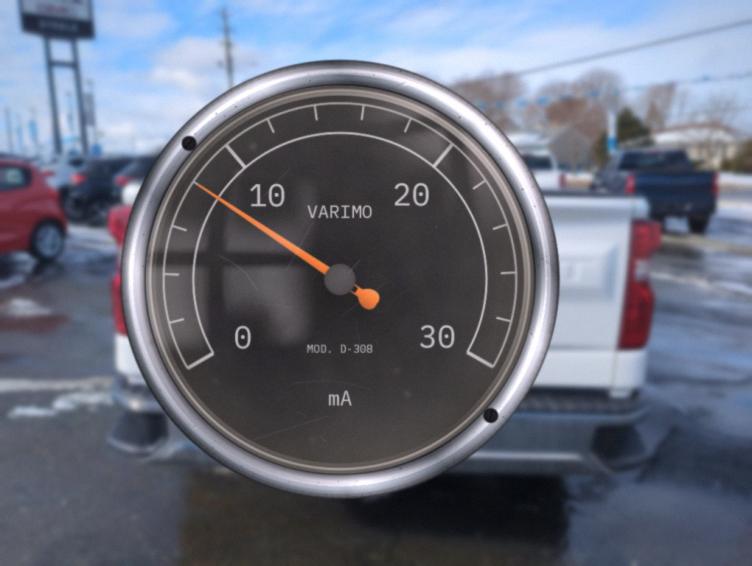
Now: 8,mA
